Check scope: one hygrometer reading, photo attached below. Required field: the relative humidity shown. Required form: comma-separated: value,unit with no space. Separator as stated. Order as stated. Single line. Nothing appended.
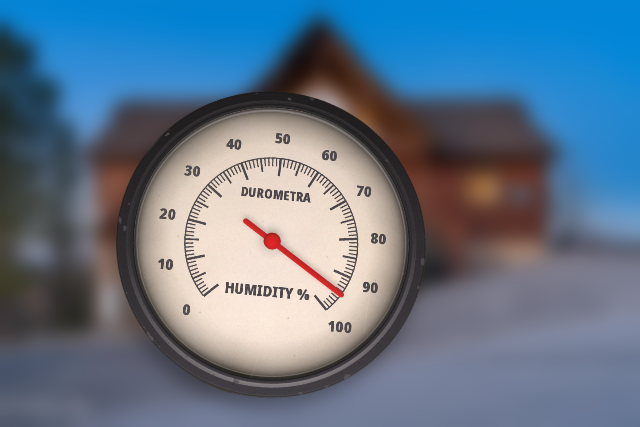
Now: 95,%
